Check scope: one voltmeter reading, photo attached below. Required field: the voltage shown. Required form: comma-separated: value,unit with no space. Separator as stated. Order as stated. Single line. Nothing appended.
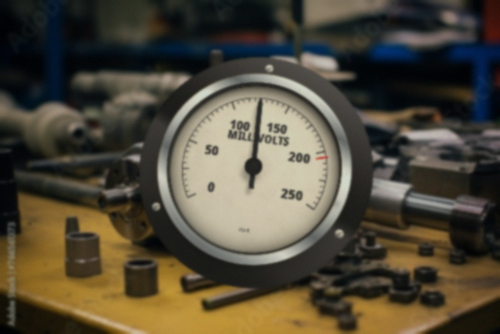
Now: 125,mV
